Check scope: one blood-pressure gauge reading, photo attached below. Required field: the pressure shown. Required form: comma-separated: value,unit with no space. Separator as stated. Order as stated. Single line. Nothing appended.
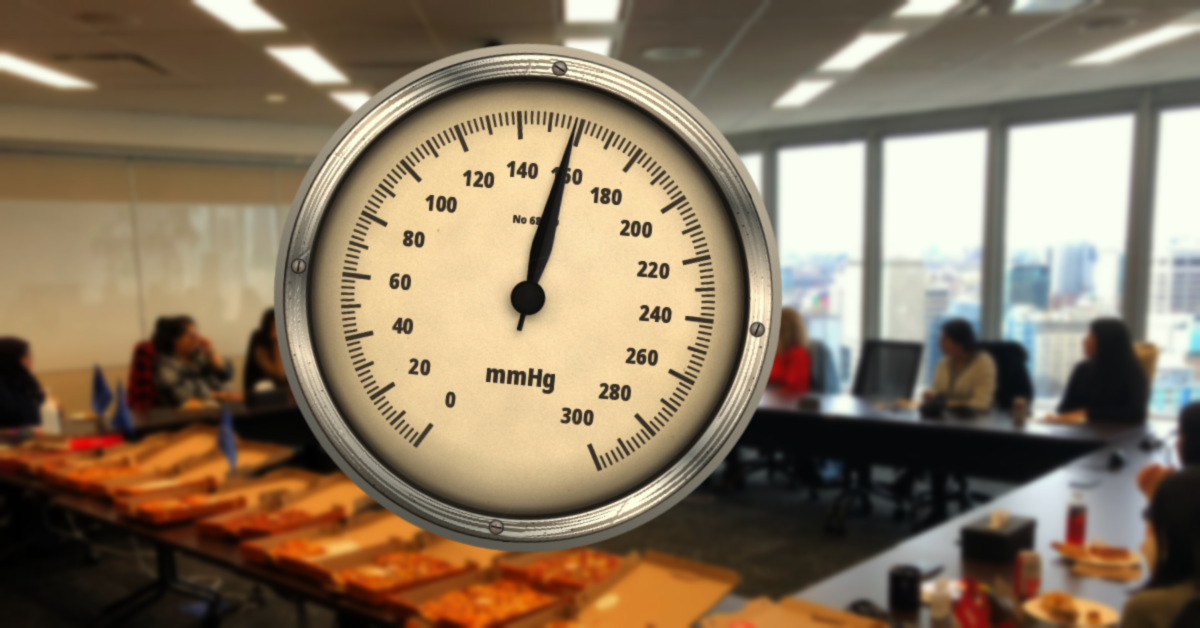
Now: 158,mmHg
